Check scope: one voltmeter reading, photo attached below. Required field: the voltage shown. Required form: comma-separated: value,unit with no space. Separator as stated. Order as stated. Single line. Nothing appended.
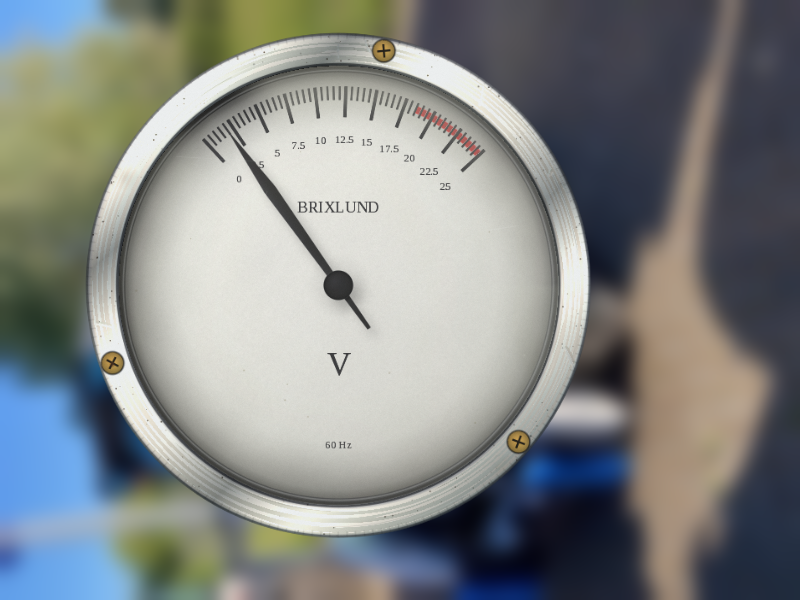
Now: 2,V
